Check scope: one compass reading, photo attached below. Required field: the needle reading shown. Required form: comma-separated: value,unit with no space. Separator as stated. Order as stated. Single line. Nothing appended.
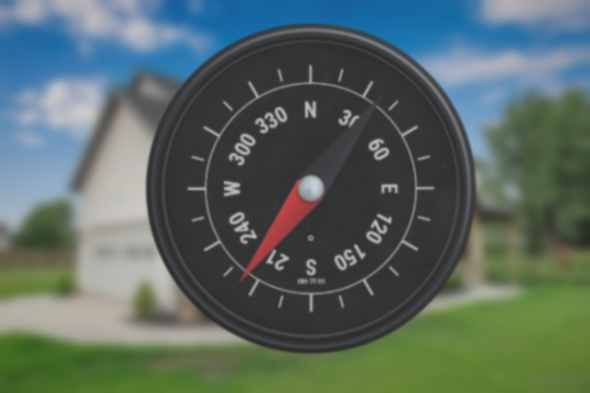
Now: 217.5,°
